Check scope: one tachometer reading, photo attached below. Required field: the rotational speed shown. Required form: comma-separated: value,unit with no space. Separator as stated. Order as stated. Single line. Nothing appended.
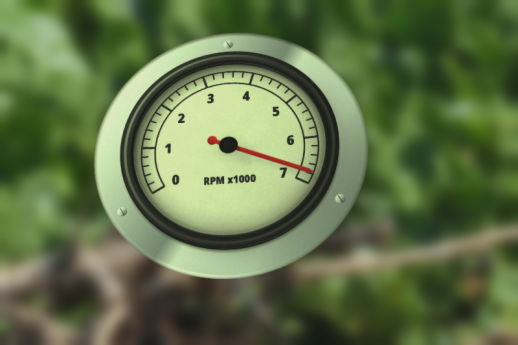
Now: 6800,rpm
